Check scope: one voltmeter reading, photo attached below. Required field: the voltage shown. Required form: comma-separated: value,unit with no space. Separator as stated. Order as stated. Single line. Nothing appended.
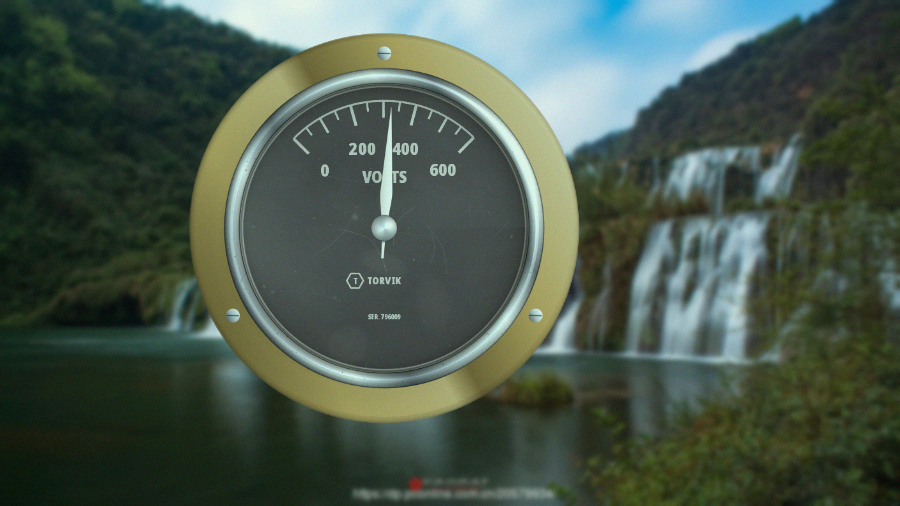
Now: 325,V
